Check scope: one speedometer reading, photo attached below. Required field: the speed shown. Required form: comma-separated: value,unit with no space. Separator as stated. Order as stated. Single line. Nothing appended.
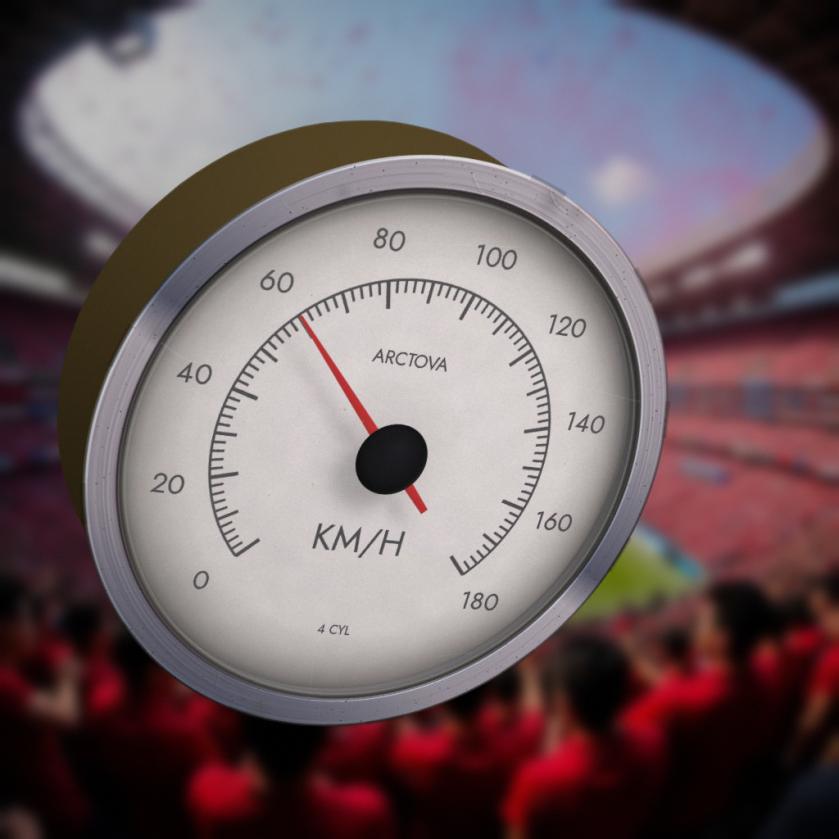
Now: 60,km/h
